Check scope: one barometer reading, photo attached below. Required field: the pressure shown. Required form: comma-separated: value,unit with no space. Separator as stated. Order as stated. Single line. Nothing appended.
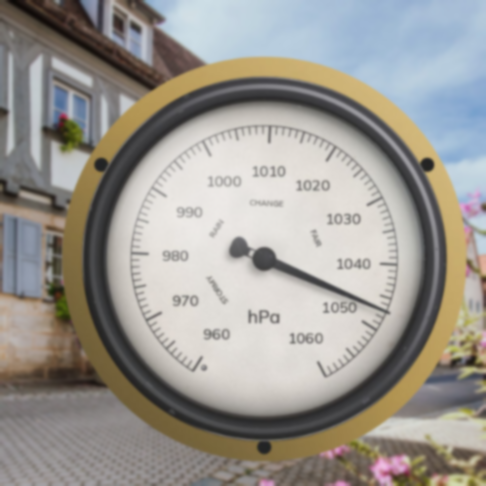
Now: 1047,hPa
